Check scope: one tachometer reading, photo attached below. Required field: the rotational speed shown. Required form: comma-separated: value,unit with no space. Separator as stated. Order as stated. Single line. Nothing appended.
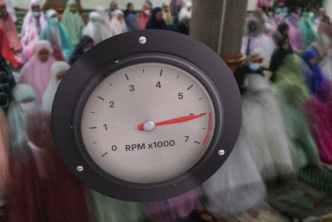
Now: 6000,rpm
